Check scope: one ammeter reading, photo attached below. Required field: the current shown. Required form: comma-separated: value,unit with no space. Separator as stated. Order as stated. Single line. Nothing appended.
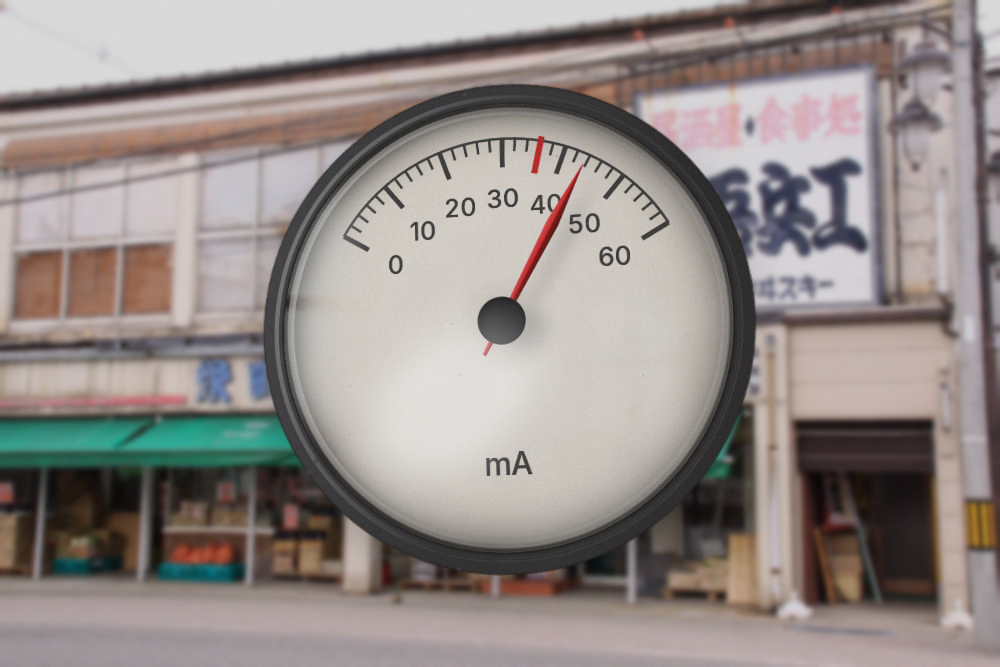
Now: 44,mA
